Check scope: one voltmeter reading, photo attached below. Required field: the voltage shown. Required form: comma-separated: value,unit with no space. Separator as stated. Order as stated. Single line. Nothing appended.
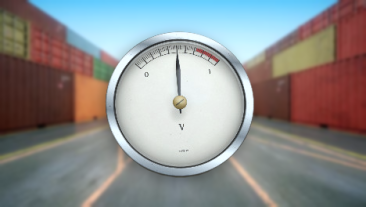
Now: 0.5,V
